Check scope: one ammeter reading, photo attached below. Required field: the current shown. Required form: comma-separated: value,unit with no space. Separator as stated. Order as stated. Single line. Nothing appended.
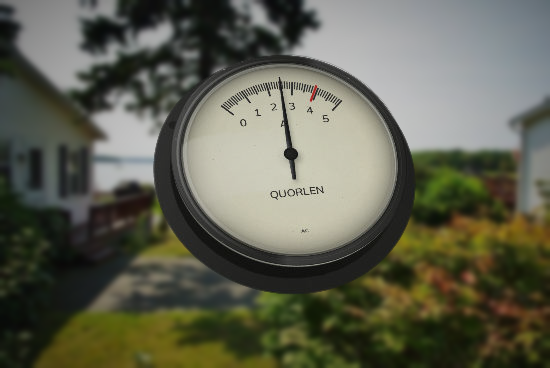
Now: 2.5,A
